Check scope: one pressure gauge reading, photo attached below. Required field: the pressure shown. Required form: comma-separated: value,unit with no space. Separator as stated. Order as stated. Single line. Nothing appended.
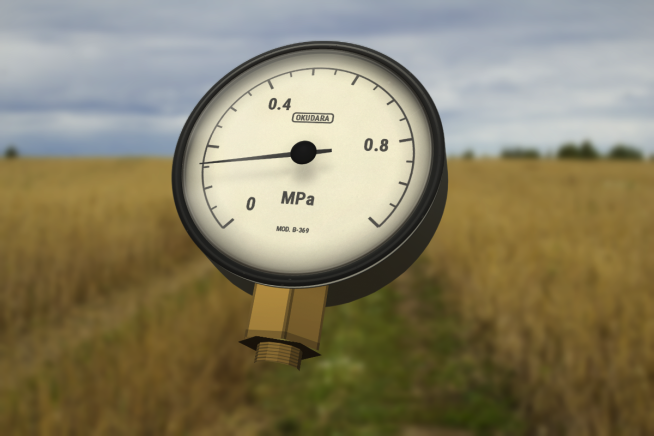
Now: 0.15,MPa
